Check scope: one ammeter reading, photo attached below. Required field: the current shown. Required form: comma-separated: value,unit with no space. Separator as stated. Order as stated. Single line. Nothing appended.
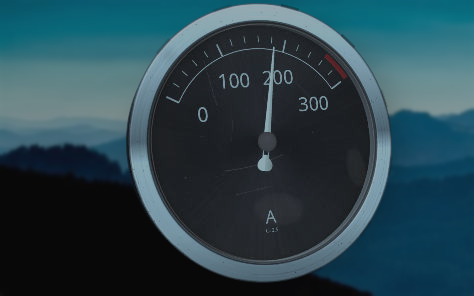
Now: 180,A
